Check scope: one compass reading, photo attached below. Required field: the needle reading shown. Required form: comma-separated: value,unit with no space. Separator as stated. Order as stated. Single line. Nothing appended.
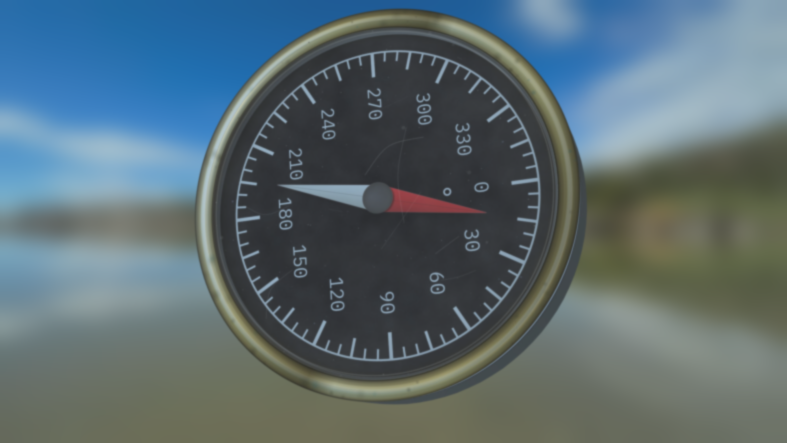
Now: 15,°
